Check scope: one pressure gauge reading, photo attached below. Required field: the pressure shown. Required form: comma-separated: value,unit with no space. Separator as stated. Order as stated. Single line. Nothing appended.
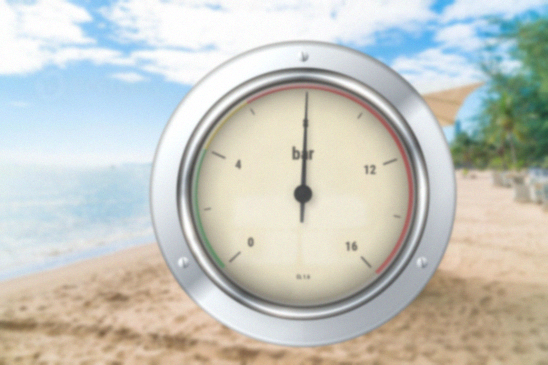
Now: 8,bar
